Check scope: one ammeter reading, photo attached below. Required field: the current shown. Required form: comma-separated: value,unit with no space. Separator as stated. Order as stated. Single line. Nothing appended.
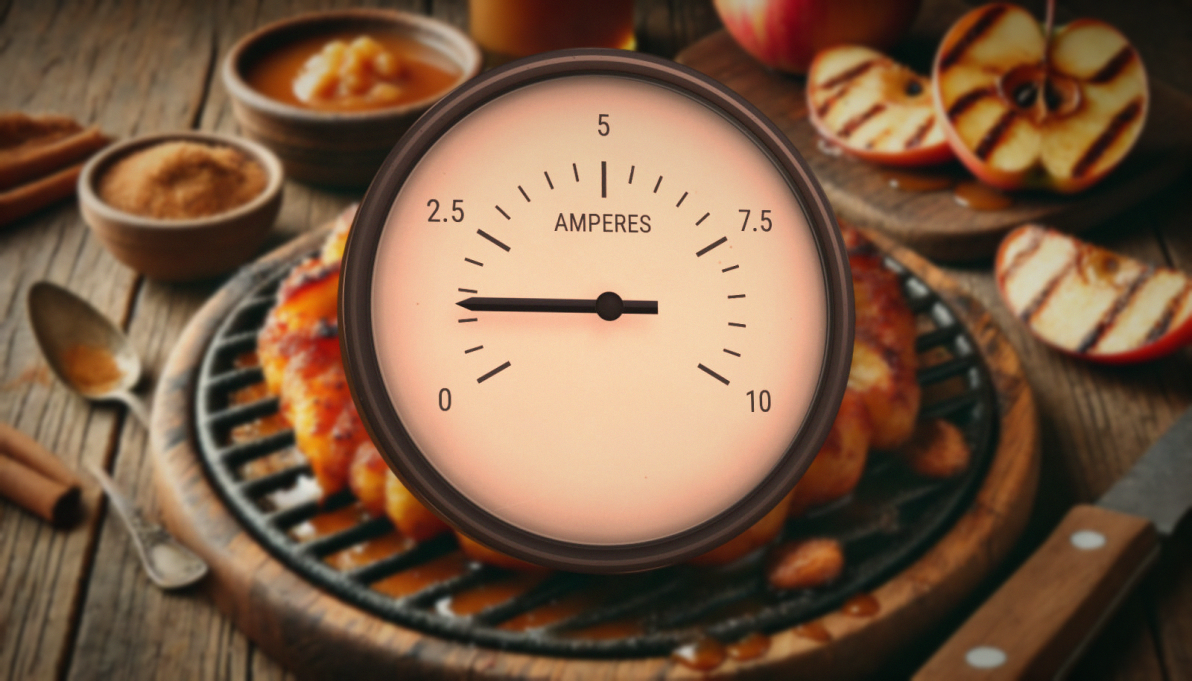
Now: 1.25,A
